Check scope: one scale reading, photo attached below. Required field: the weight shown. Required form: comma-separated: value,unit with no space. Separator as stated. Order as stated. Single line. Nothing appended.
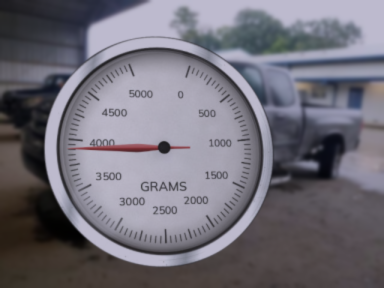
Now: 3900,g
